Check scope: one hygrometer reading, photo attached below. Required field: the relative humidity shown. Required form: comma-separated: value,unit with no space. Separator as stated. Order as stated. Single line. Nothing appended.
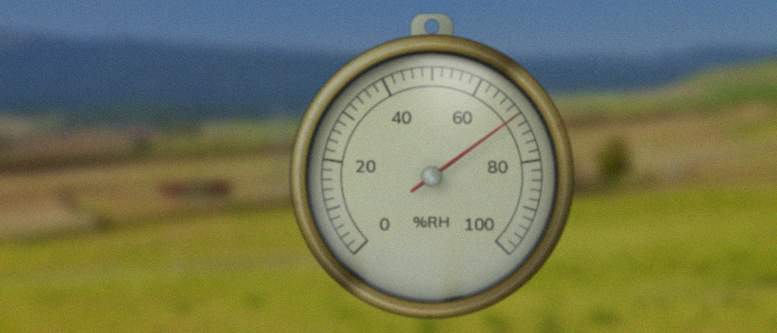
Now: 70,%
